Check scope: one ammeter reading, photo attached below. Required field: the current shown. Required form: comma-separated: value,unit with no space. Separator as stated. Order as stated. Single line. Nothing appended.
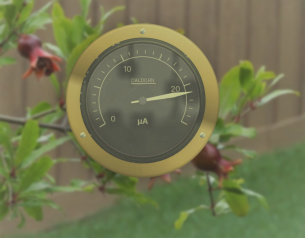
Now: 21,µA
